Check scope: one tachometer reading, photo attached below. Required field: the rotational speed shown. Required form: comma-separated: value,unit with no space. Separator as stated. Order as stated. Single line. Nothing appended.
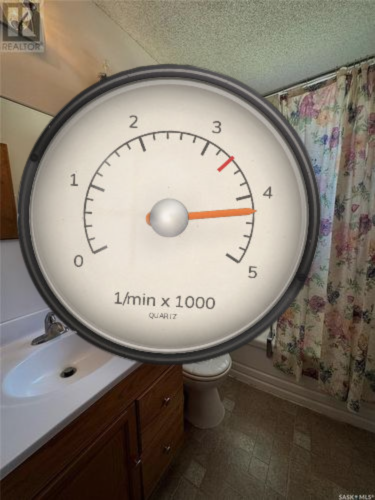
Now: 4200,rpm
